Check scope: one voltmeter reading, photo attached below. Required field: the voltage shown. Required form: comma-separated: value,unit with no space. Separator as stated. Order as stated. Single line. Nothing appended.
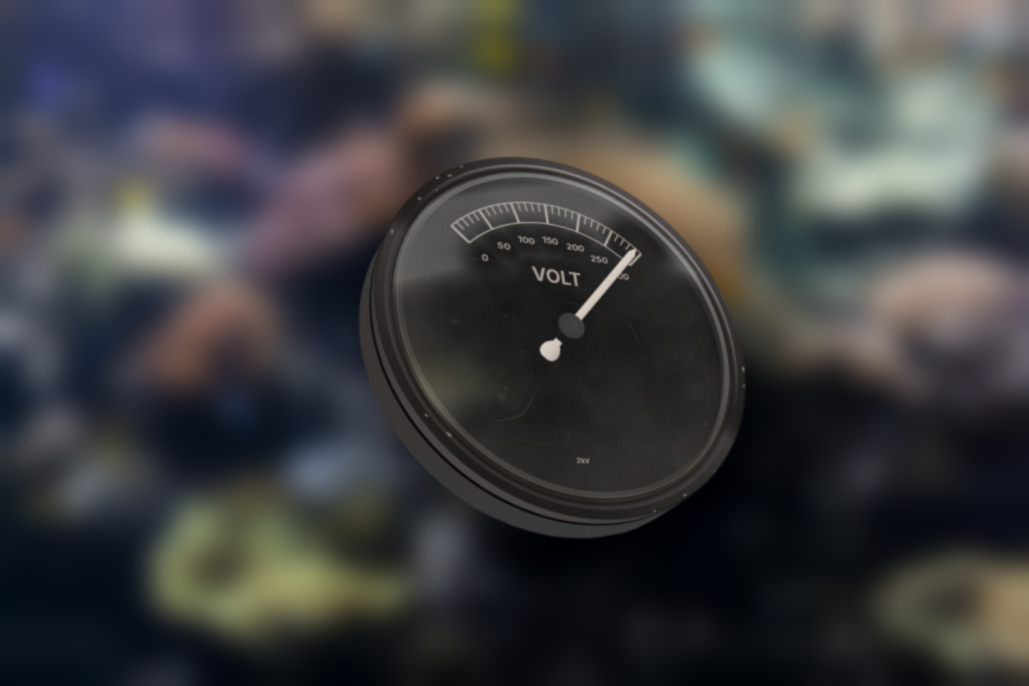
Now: 290,V
